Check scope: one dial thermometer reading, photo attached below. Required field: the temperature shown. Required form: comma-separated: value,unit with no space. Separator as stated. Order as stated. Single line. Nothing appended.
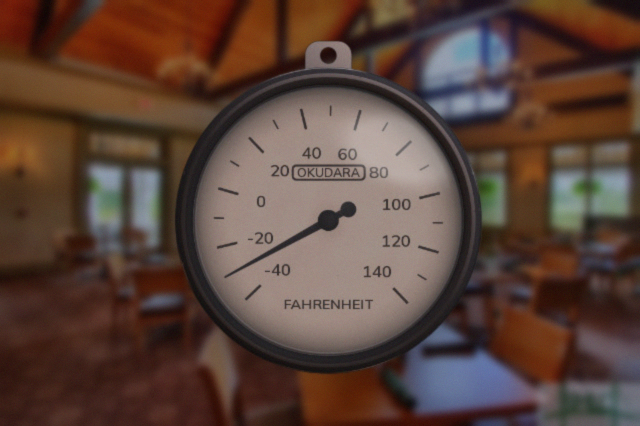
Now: -30,°F
